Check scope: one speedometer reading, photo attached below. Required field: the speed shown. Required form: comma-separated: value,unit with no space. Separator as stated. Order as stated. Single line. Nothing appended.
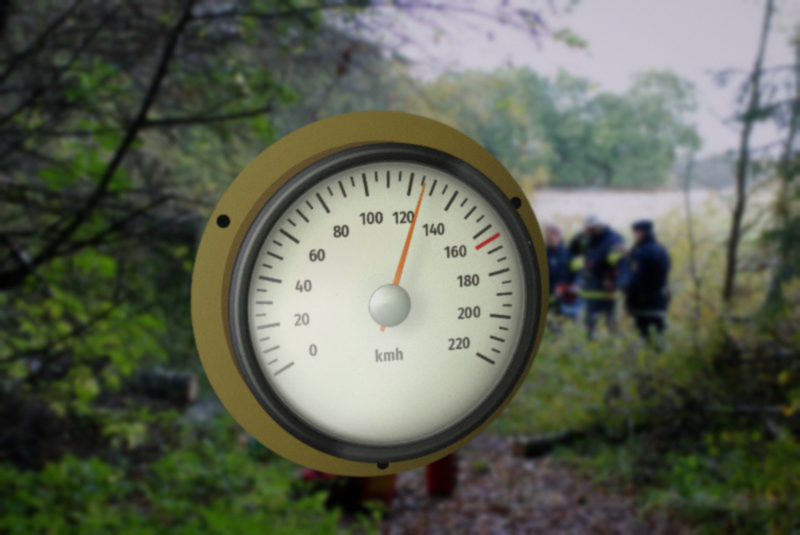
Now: 125,km/h
